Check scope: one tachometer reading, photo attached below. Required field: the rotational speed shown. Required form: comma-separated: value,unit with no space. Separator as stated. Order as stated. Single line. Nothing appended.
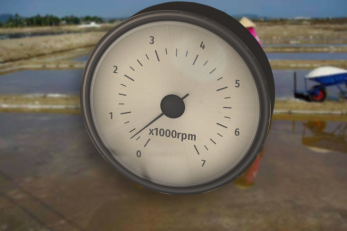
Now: 375,rpm
